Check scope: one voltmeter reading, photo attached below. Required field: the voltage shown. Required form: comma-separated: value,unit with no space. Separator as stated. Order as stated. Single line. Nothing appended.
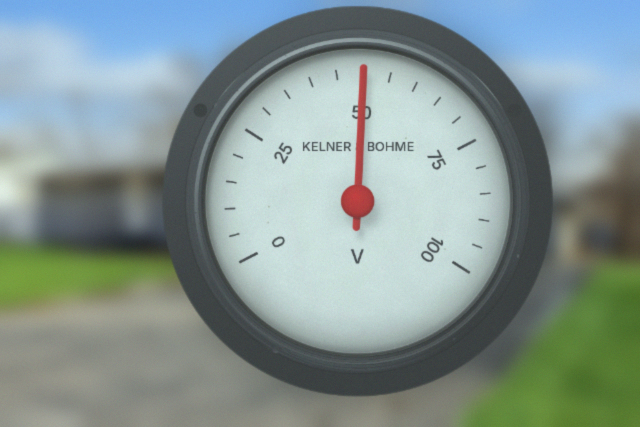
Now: 50,V
